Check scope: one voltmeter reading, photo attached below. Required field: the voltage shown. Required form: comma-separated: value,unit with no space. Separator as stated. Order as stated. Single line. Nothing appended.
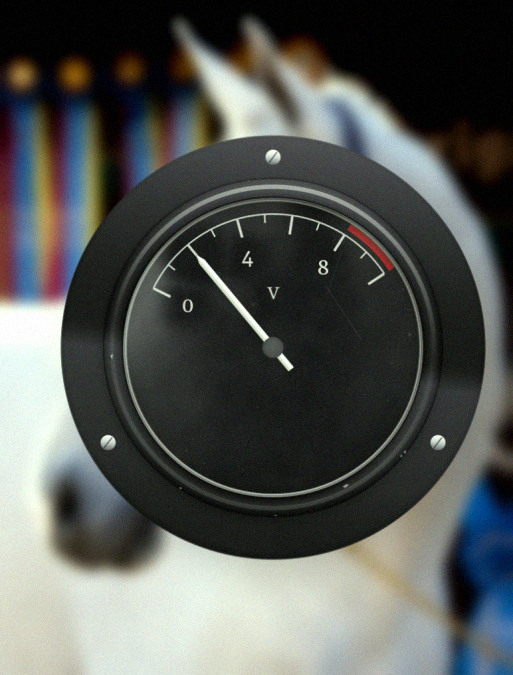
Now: 2,V
